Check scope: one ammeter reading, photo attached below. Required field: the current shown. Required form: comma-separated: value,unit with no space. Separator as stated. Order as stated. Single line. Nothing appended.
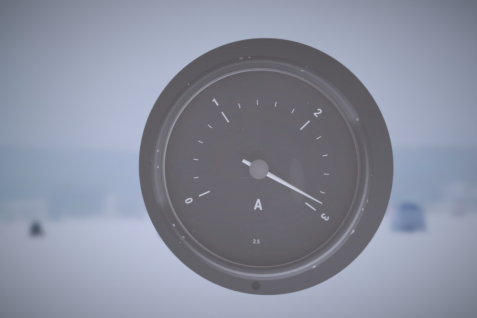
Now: 2.9,A
